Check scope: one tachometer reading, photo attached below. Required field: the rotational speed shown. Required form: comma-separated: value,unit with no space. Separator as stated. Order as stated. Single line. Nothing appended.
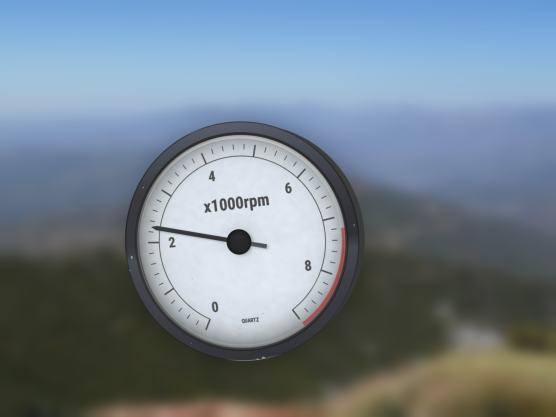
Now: 2300,rpm
